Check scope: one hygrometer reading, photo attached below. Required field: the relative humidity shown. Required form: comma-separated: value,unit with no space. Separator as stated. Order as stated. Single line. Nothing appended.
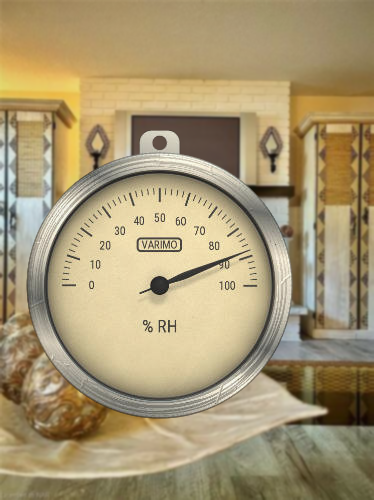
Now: 88,%
